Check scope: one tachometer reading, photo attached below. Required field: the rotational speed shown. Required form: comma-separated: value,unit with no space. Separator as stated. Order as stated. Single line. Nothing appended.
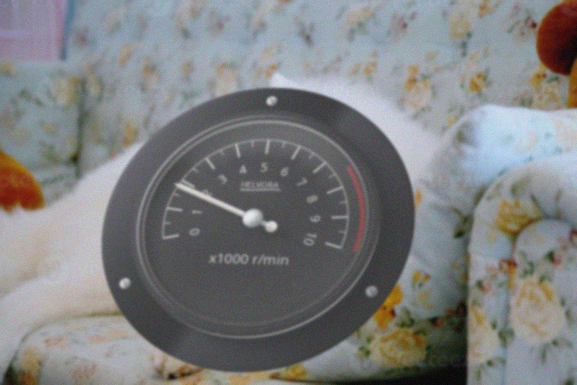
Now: 1750,rpm
